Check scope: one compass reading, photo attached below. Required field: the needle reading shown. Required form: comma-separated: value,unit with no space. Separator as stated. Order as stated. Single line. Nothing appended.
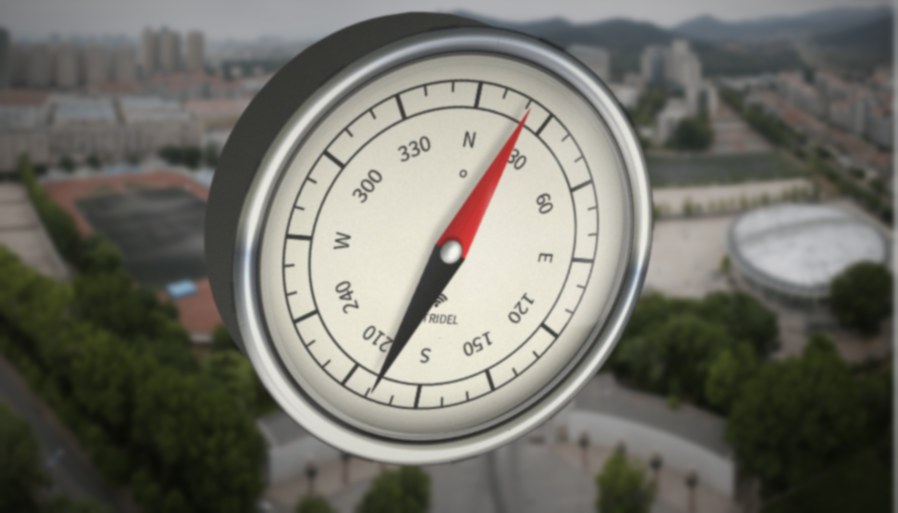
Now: 20,°
